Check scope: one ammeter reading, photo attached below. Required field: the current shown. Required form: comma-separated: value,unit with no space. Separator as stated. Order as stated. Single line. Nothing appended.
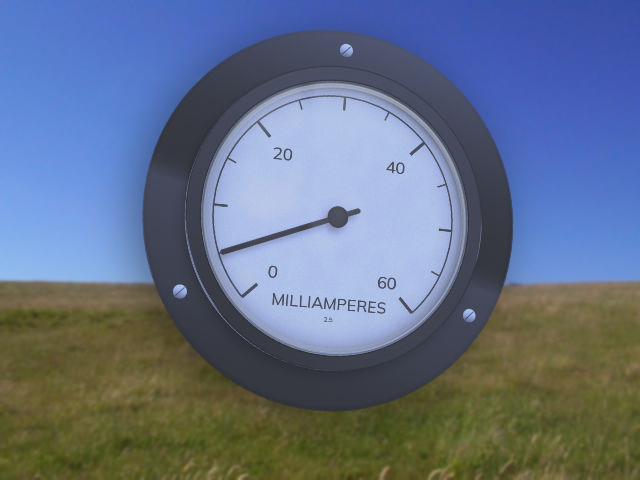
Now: 5,mA
